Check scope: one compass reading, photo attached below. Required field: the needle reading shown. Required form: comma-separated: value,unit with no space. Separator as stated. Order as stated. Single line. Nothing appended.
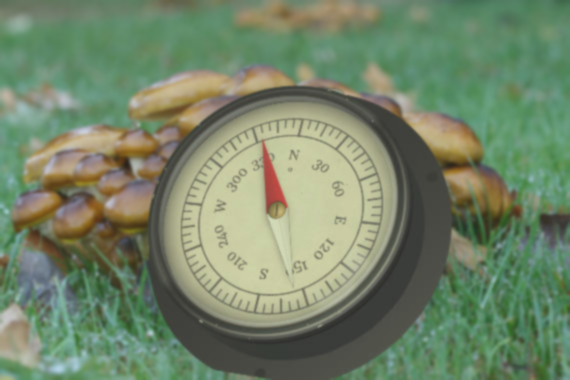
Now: 335,°
